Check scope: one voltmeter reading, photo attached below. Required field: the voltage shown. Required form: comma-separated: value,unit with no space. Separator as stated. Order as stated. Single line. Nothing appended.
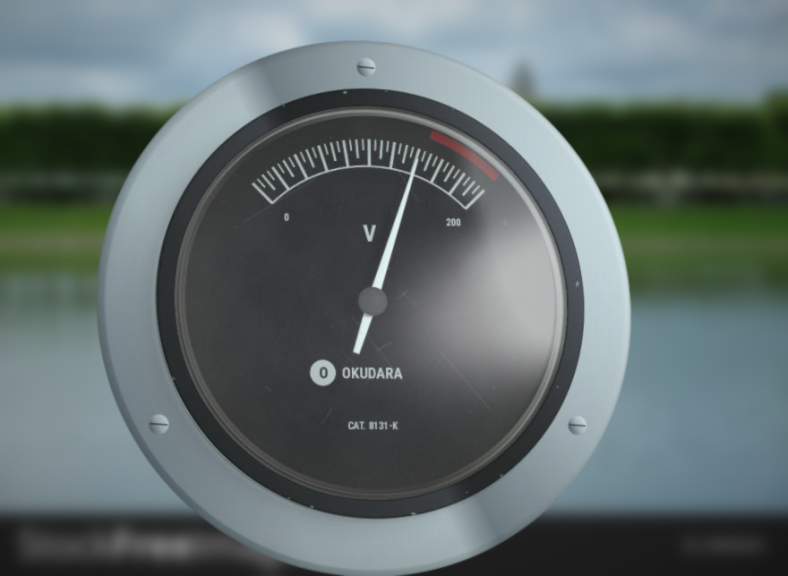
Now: 140,V
